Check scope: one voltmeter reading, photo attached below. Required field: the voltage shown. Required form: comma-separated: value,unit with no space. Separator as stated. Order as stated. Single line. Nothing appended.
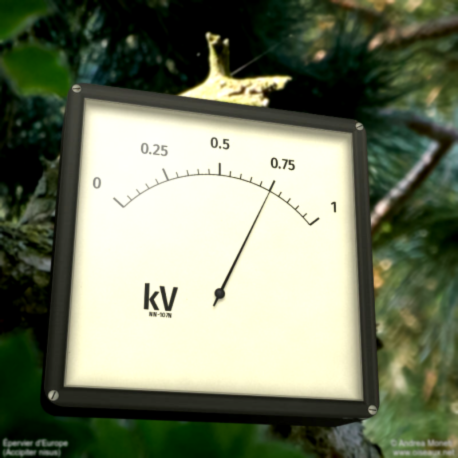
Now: 0.75,kV
